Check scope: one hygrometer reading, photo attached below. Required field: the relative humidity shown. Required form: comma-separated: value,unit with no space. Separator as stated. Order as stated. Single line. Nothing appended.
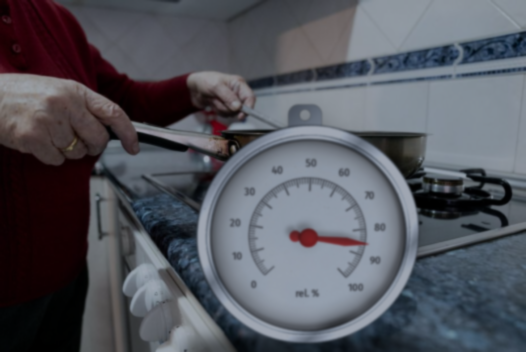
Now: 85,%
